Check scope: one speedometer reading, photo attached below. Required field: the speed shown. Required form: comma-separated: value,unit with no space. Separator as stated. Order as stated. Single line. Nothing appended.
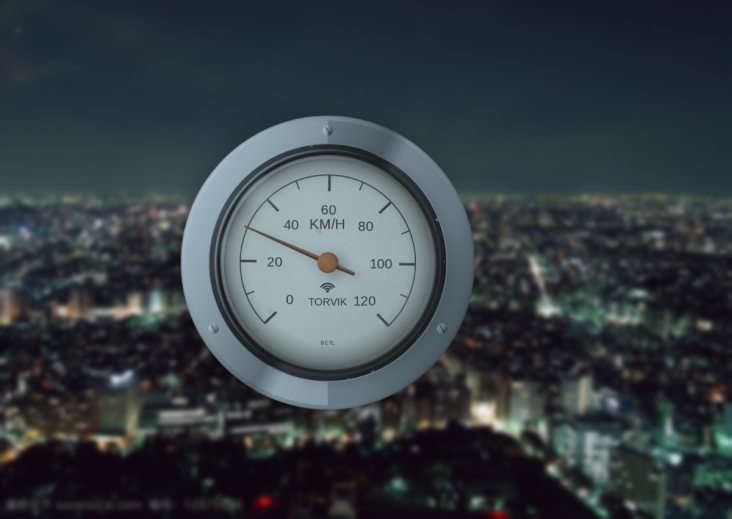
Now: 30,km/h
